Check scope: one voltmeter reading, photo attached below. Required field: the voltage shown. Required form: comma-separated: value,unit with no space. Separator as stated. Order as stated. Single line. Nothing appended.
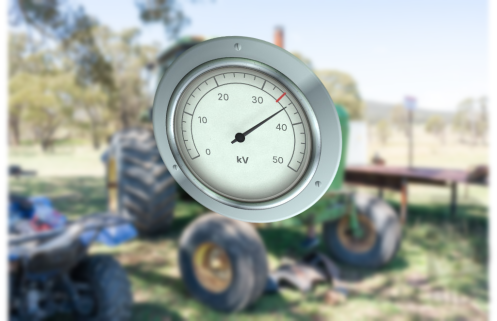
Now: 36,kV
